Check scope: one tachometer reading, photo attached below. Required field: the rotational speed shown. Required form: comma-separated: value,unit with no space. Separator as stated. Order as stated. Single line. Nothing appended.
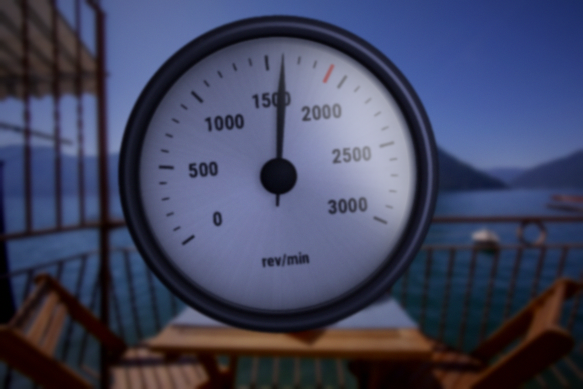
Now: 1600,rpm
